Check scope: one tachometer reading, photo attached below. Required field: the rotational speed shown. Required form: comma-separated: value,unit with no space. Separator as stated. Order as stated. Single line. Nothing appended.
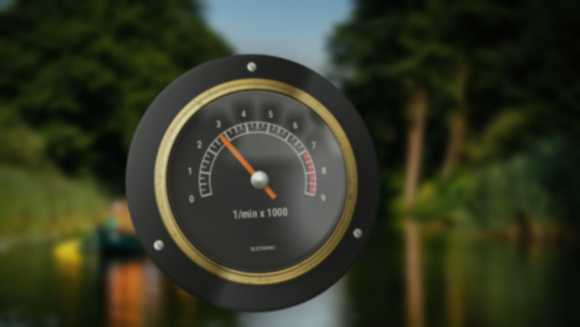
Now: 2750,rpm
